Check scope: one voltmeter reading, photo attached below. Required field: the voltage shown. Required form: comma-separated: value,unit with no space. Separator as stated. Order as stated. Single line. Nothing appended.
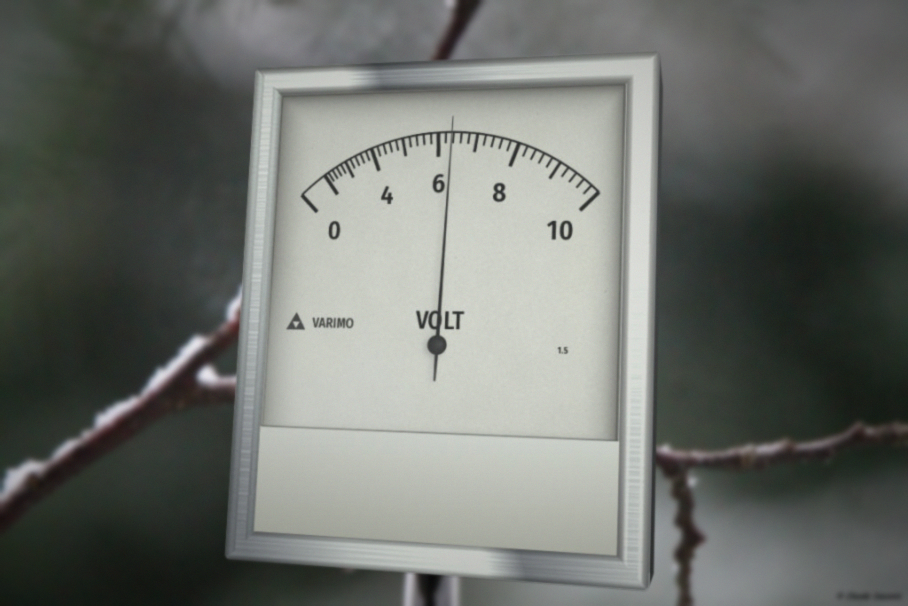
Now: 6.4,V
